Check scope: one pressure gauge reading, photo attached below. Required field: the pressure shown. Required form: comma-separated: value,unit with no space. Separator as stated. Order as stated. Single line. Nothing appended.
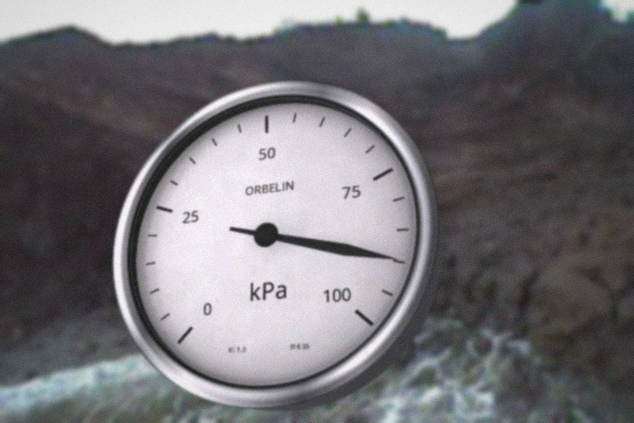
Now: 90,kPa
